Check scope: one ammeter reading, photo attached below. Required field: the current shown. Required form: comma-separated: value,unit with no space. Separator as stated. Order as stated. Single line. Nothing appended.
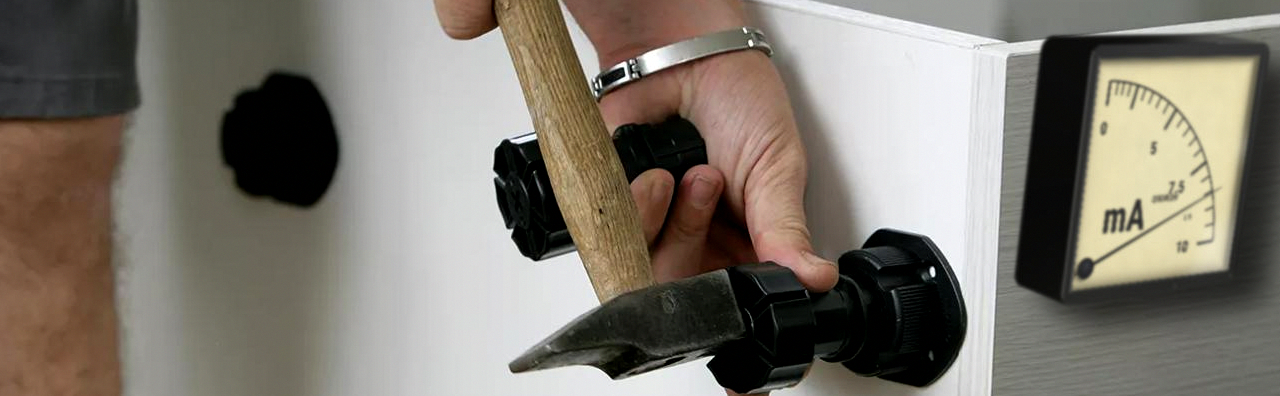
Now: 8.5,mA
